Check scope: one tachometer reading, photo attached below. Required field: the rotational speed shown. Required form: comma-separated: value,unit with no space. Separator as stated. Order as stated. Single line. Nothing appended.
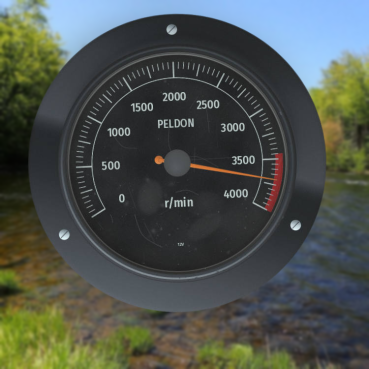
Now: 3700,rpm
